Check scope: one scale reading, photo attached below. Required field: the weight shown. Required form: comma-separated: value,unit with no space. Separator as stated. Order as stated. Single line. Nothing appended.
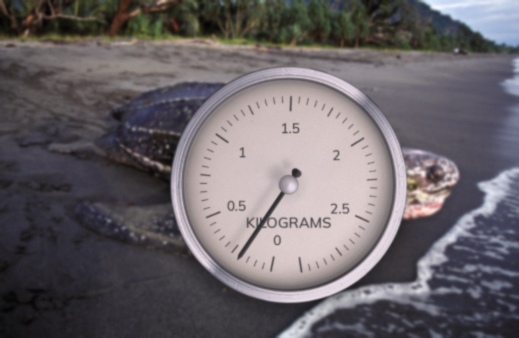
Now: 0.2,kg
